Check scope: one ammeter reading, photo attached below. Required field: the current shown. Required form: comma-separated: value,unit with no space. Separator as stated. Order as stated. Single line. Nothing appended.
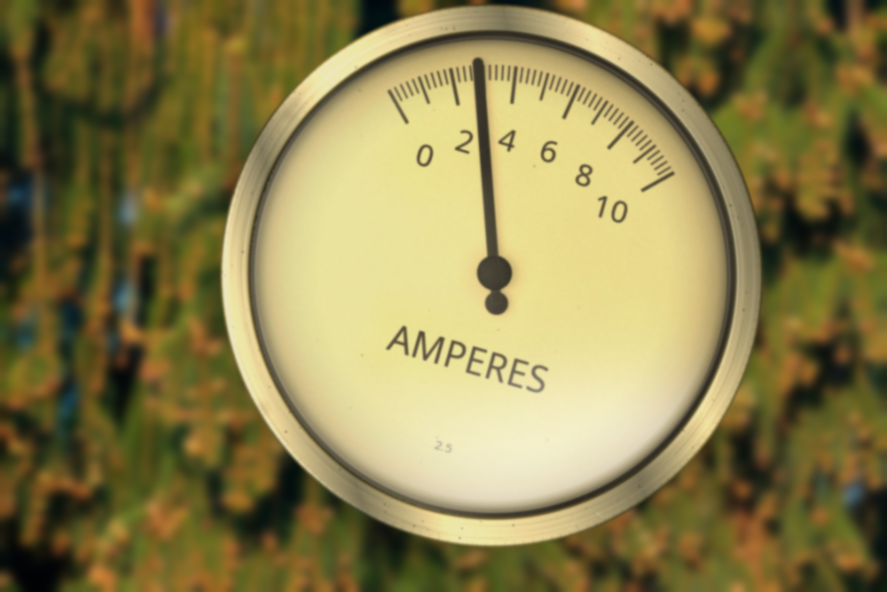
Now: 2.8,A
